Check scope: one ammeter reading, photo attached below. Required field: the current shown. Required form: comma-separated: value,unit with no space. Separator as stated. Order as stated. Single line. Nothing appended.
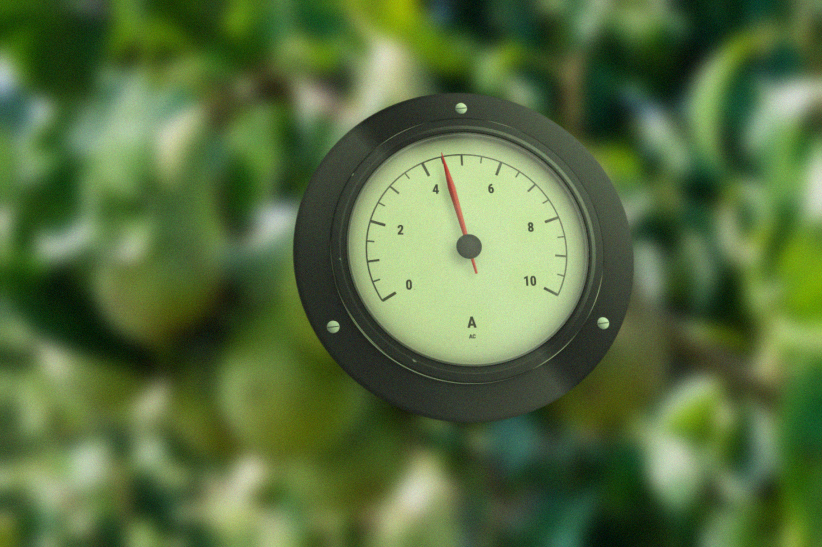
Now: 4.5,A
